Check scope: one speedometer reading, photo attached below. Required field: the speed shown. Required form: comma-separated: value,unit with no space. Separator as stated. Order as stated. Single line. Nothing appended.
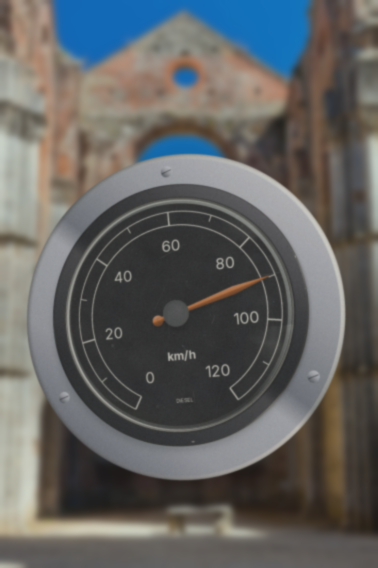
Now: 90,km/h
